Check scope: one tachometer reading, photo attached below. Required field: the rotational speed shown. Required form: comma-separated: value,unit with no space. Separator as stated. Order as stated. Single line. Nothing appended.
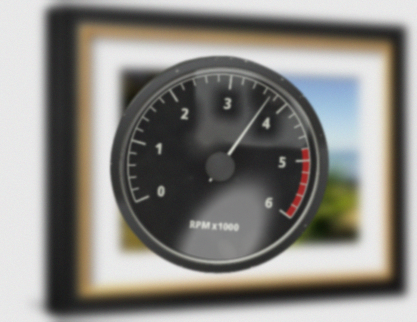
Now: 3700,rpm
